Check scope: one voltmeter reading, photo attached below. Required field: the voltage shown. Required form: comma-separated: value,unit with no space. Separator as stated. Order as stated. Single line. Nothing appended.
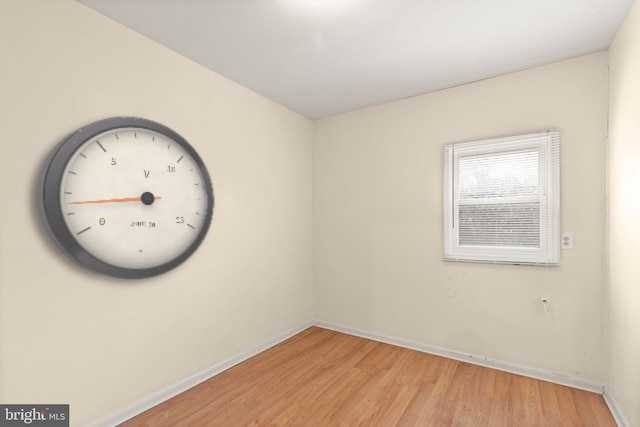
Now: 1.5,V
